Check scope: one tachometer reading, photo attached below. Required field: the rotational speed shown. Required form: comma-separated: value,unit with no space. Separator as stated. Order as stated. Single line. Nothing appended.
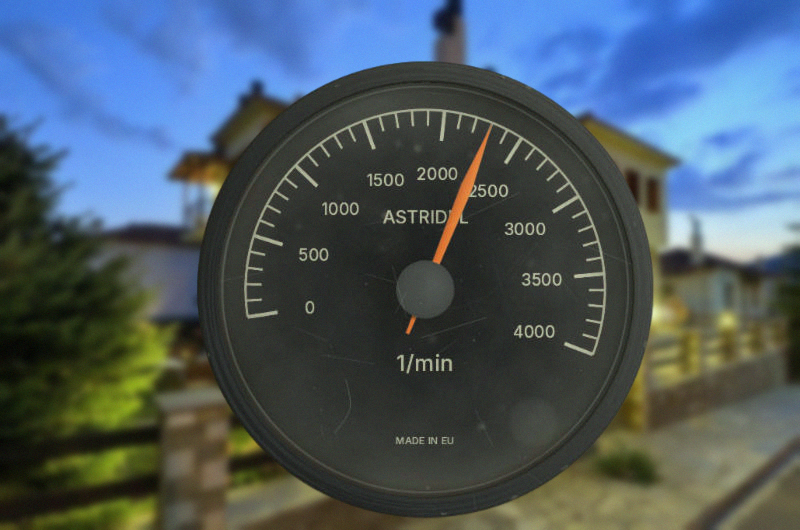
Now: 2300,rpm
